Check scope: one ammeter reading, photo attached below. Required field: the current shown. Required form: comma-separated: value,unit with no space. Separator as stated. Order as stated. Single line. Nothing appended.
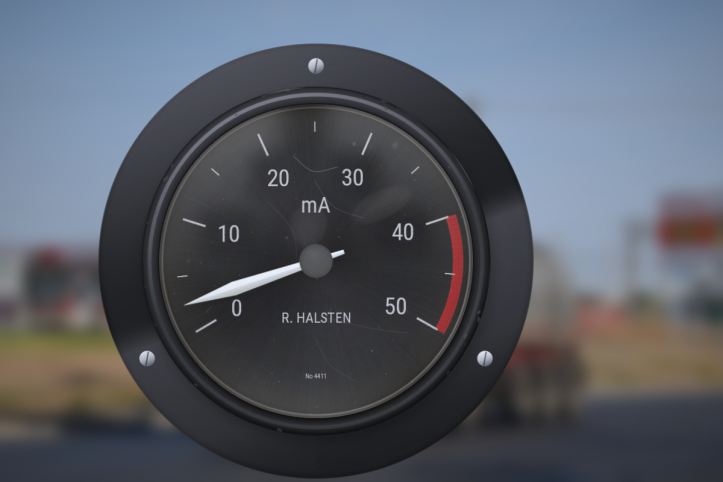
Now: 2.5,mA
